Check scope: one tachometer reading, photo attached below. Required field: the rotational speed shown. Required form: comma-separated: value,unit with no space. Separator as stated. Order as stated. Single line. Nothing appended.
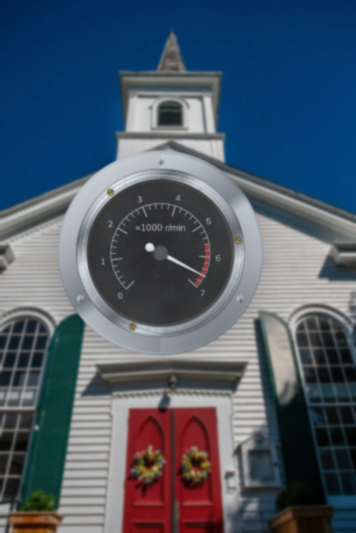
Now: 6600,rpm
